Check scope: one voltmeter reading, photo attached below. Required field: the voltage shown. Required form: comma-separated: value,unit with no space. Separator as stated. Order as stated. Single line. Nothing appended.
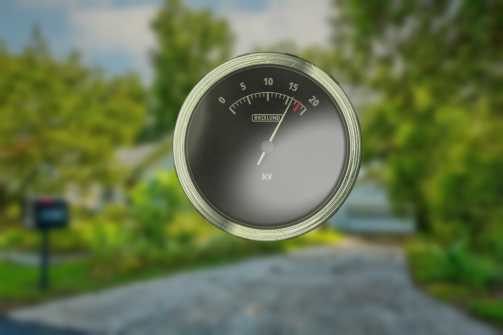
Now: 16,kV
